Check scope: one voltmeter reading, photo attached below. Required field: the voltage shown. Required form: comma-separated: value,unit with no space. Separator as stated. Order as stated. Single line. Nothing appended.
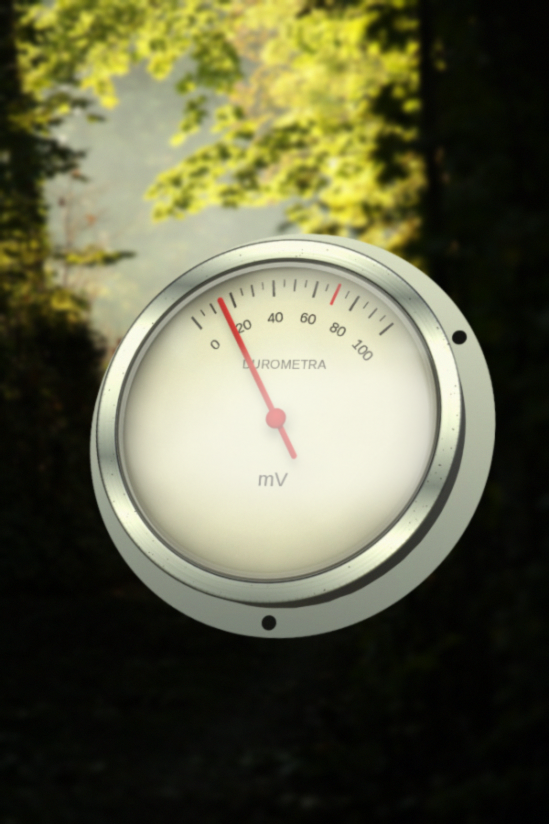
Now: 15,mV
